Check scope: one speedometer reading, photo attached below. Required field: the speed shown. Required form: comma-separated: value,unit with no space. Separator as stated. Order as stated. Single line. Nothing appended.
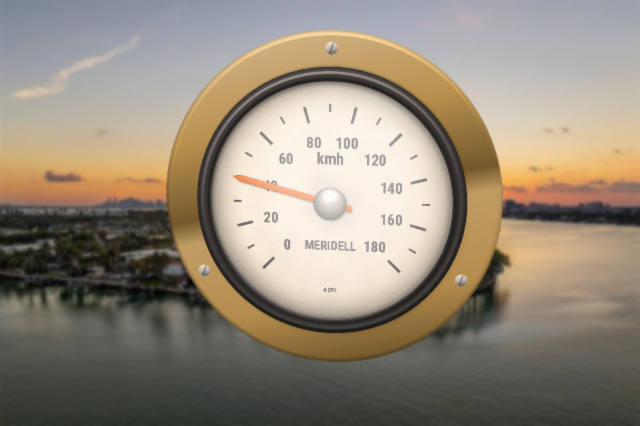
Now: 40,km/h
